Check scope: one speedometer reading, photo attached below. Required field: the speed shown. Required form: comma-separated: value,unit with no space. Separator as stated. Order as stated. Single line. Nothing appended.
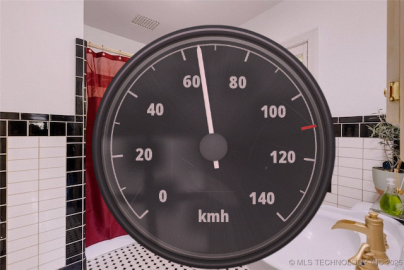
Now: 65,km/h
